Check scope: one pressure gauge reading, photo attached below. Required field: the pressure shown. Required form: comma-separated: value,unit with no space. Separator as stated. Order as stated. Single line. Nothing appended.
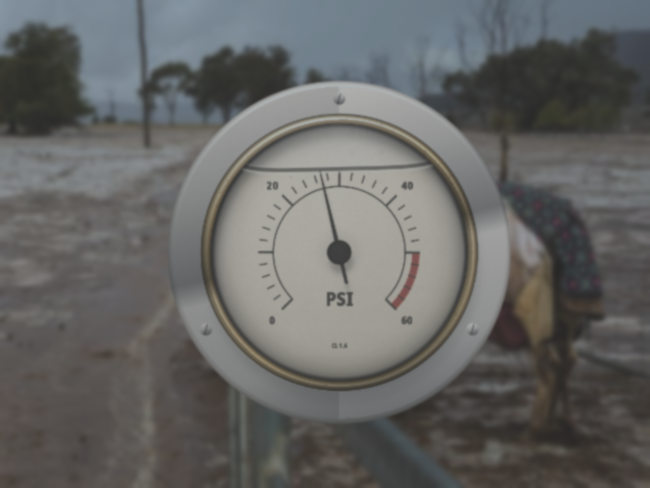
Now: 27,psi
